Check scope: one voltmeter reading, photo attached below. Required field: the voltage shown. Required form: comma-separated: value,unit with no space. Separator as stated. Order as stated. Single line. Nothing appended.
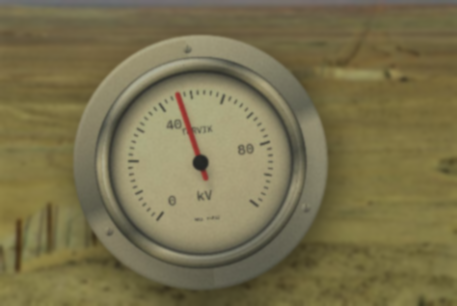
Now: 46,kV
